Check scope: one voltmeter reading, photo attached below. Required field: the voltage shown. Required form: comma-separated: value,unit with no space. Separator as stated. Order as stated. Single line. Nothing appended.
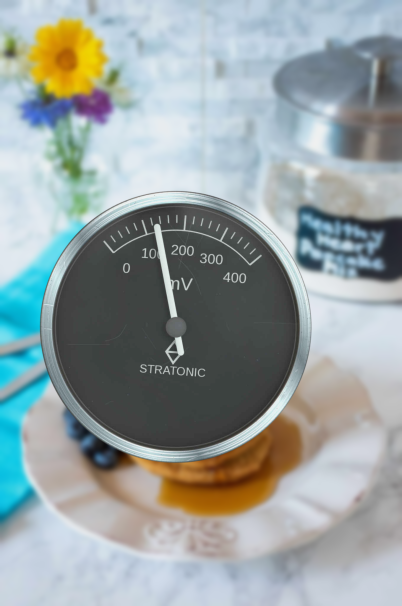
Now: 130,mV
